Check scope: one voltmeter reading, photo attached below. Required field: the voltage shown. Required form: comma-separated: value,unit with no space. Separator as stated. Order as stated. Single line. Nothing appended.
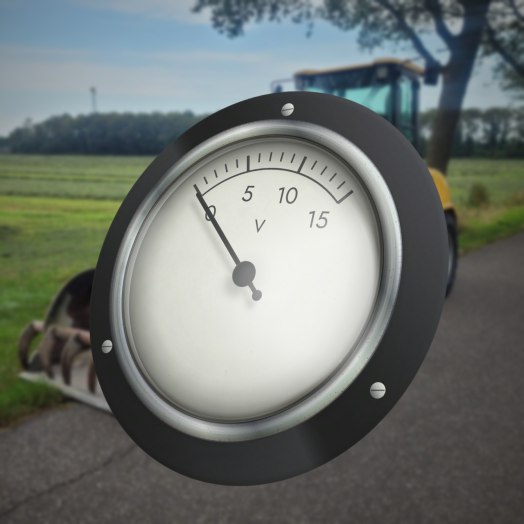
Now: 0,V
